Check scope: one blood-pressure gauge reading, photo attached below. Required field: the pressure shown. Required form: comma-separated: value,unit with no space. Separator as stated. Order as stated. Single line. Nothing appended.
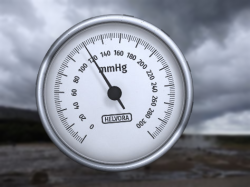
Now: 120,mmHg
